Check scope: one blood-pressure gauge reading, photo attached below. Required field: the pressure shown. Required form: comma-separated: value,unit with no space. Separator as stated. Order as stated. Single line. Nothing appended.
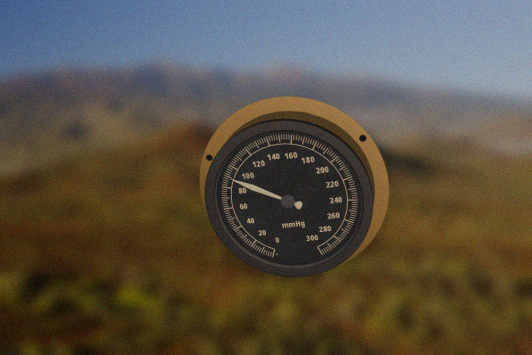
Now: 90,mmHg
